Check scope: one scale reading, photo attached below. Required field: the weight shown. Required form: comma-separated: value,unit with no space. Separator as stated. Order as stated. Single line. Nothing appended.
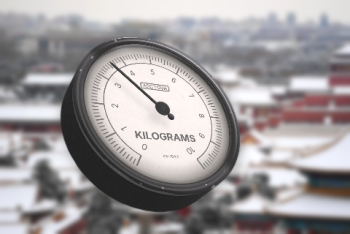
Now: 3.5,kg
